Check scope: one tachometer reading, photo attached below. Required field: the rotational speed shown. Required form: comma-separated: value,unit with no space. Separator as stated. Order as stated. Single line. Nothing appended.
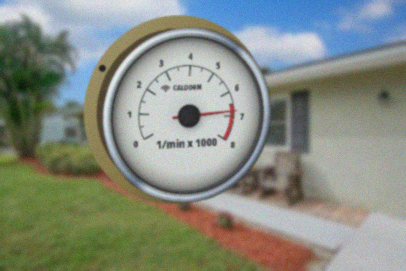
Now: 6750,rpm
